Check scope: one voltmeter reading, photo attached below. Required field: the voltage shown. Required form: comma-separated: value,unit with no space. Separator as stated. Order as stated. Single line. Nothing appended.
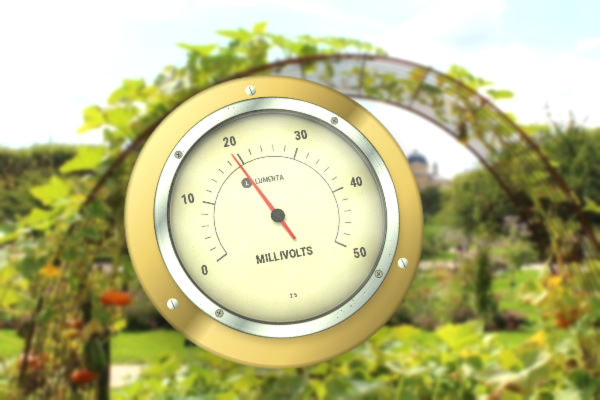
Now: 19,mV
